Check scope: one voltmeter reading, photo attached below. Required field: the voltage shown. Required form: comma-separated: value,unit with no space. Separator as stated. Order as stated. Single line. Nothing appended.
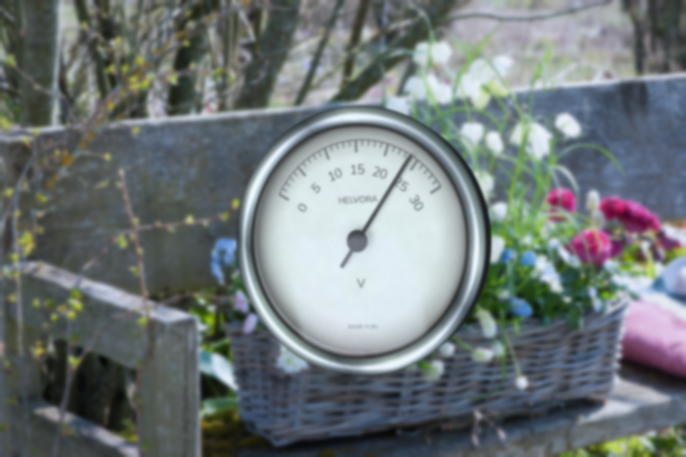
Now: 24,V
